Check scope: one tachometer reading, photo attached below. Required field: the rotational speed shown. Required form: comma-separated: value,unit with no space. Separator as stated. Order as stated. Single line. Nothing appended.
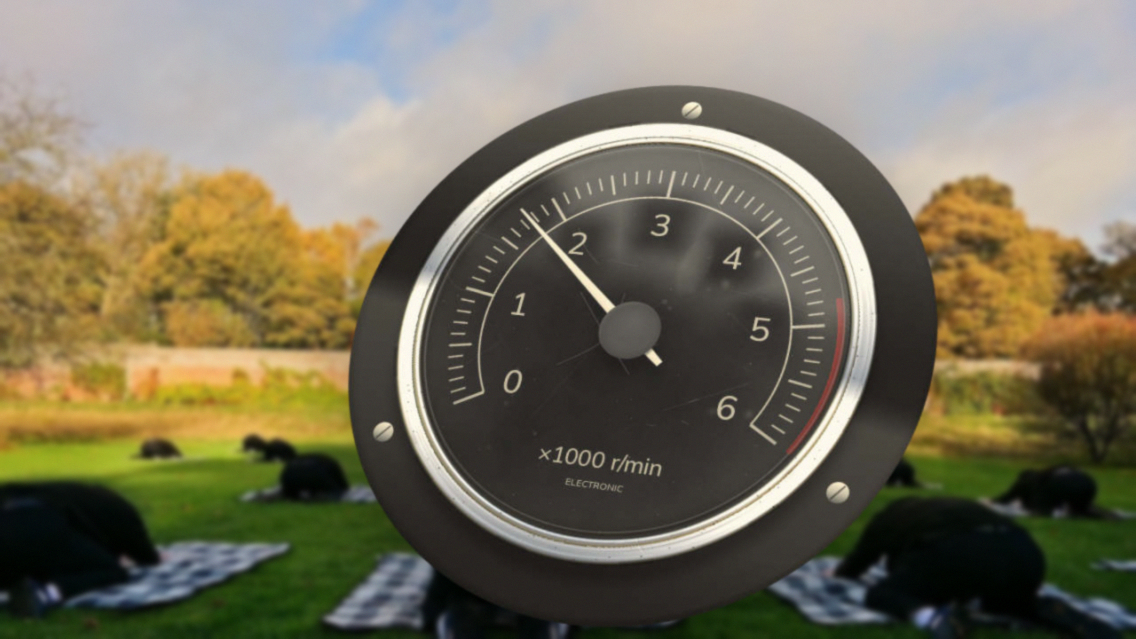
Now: 1750,rpm
